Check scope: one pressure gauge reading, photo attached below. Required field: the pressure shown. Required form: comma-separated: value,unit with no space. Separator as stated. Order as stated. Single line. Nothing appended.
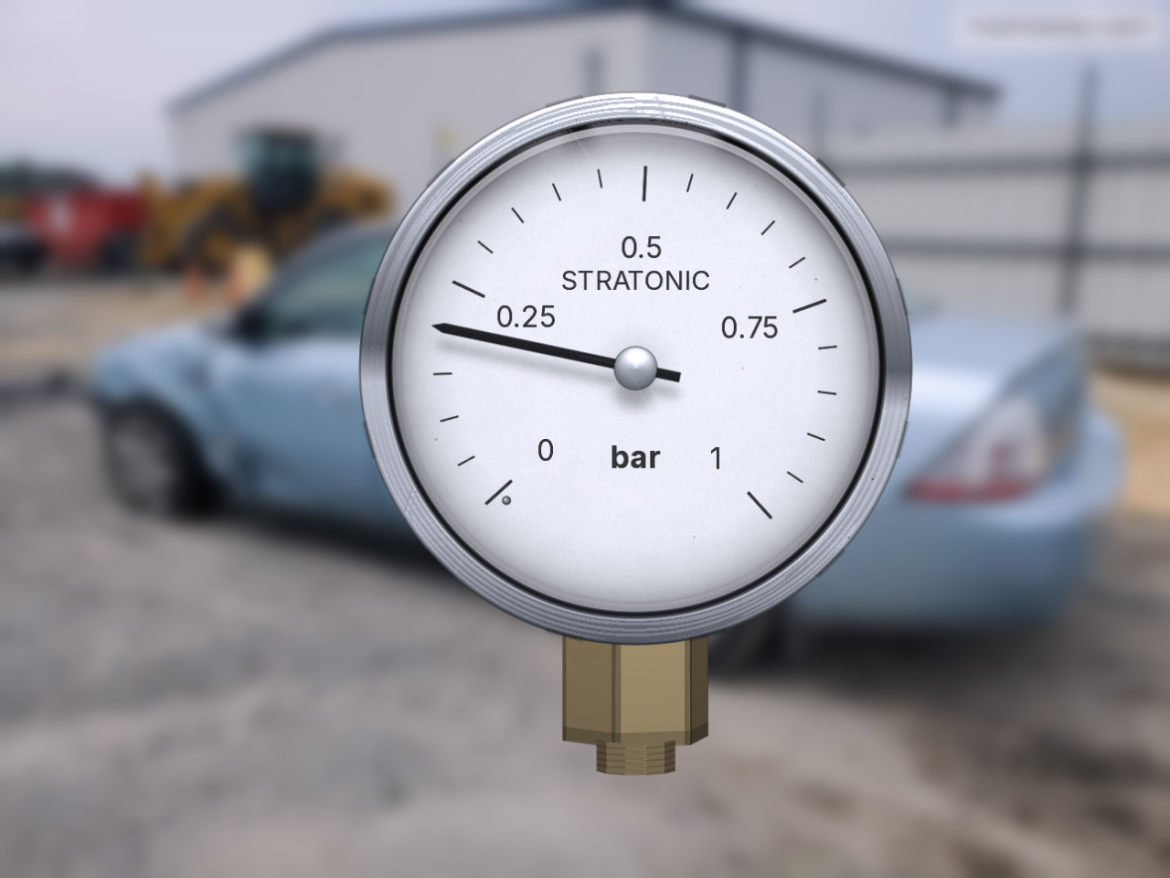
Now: 0.2,bar
